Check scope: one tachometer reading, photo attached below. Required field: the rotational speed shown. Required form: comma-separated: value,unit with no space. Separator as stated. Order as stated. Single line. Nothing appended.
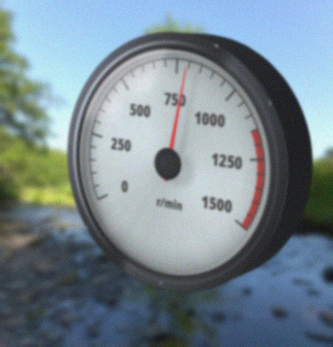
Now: 800,rpm
